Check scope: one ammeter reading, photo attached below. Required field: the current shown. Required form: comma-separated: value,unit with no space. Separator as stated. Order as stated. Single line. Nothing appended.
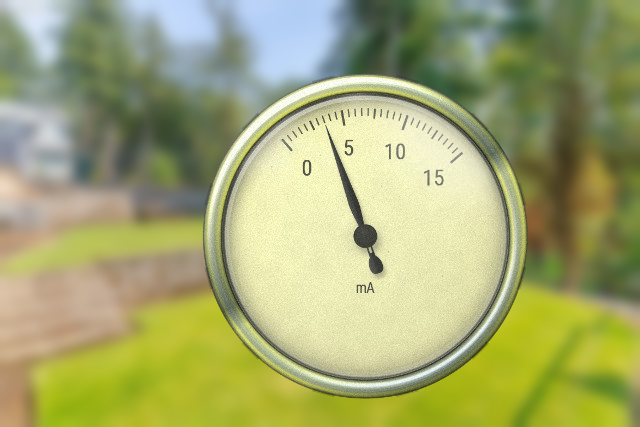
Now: 3.5,mA
